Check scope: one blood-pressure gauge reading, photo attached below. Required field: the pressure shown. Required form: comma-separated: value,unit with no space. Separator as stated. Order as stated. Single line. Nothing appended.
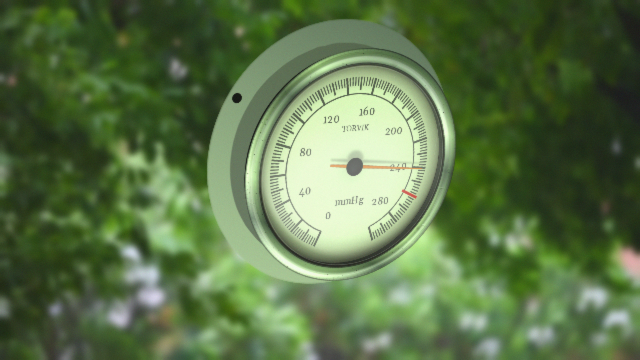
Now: 240,mmHg
